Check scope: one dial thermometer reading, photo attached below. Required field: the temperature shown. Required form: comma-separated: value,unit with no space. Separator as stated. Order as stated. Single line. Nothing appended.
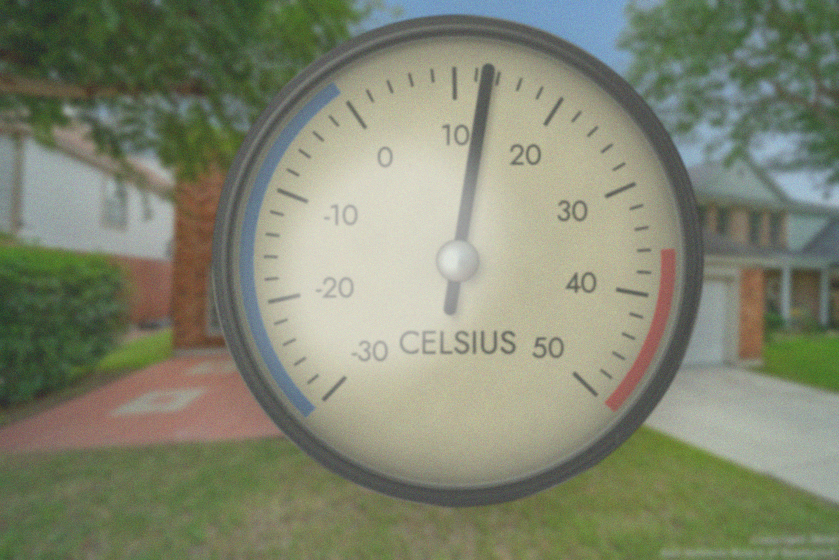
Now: 13,°C
